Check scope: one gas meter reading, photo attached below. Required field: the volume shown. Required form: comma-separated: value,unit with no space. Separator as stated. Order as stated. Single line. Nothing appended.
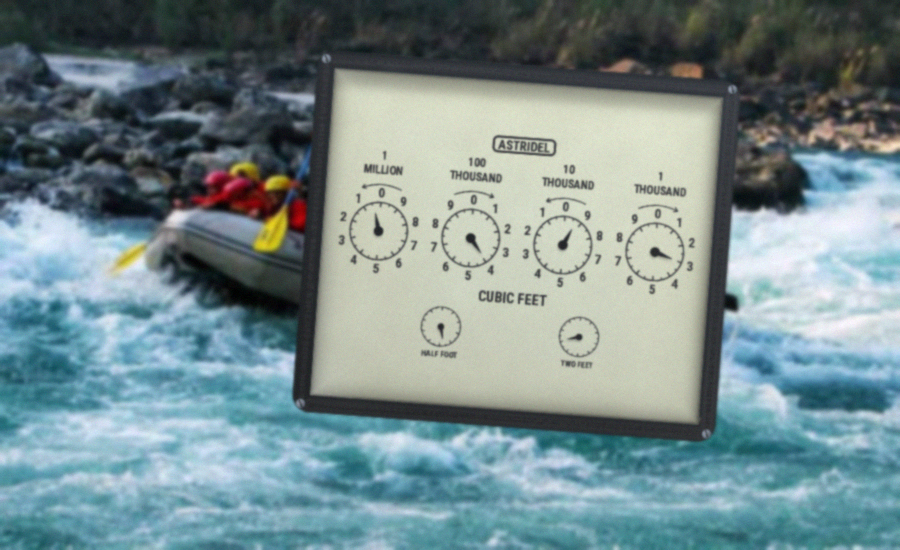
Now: 39300,ft³
